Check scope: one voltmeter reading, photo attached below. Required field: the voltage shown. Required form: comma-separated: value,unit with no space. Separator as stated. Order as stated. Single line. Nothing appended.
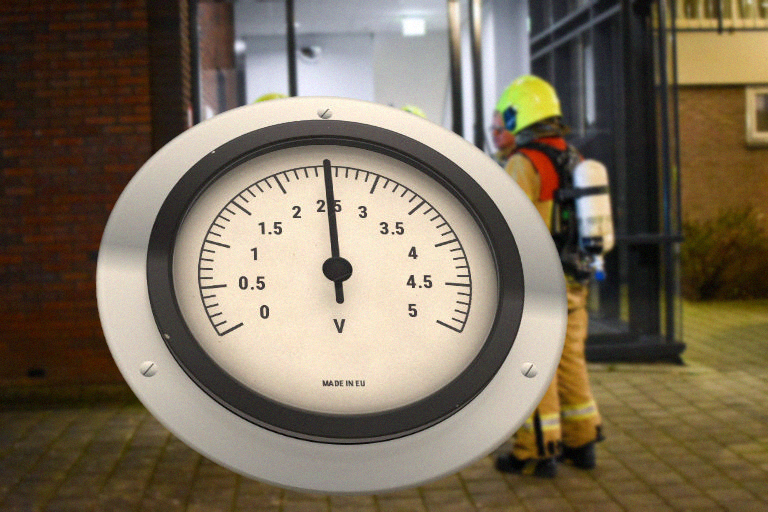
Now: 2.5,V
